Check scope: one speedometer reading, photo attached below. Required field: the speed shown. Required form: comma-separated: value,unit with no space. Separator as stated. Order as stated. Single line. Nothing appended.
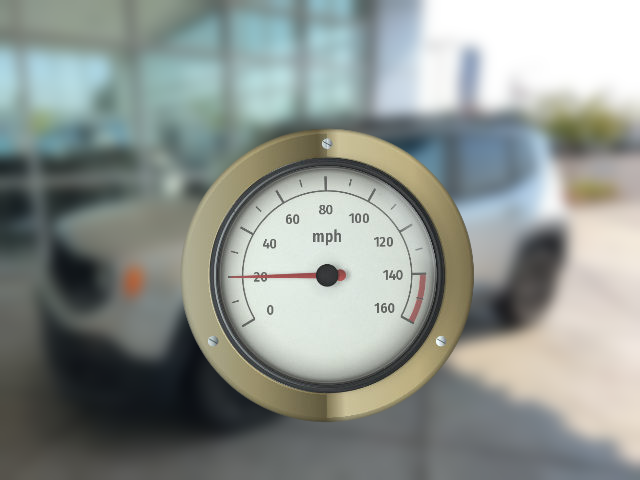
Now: 20,mph
